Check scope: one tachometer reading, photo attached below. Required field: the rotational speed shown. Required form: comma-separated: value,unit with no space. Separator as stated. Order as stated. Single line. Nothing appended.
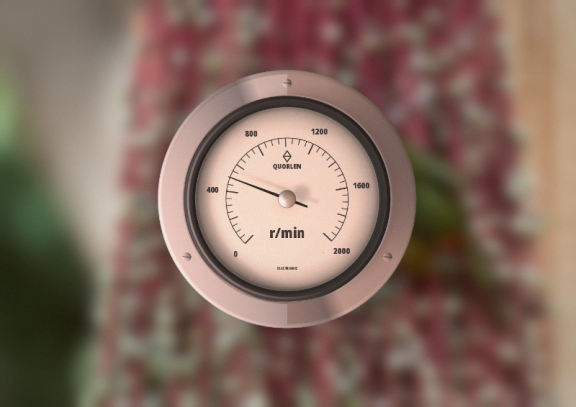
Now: 500,rpm
